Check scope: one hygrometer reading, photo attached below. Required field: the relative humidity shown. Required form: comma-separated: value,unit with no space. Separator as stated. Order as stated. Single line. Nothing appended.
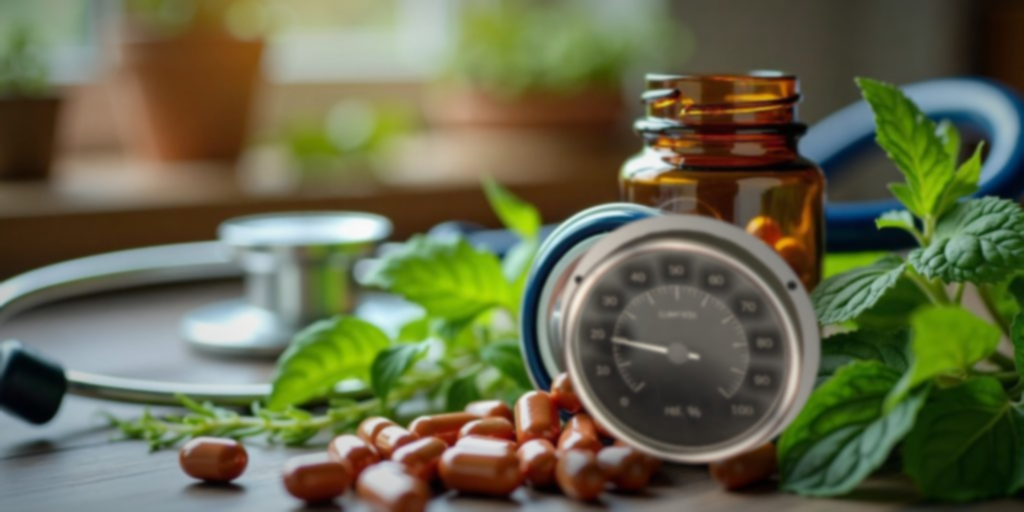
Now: 20,%
